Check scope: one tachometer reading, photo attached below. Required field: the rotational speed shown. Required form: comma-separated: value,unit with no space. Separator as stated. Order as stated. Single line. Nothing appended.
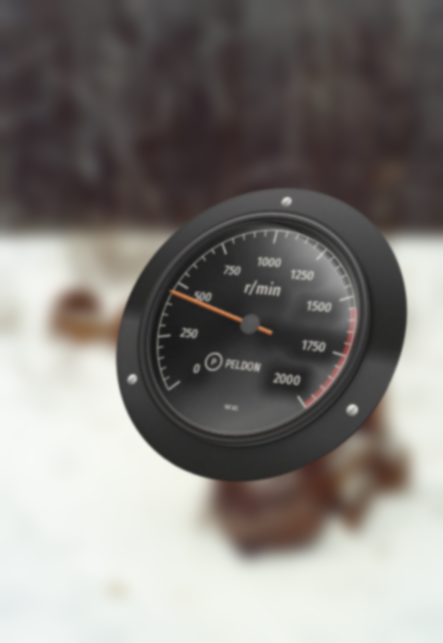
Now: 450,rpm
